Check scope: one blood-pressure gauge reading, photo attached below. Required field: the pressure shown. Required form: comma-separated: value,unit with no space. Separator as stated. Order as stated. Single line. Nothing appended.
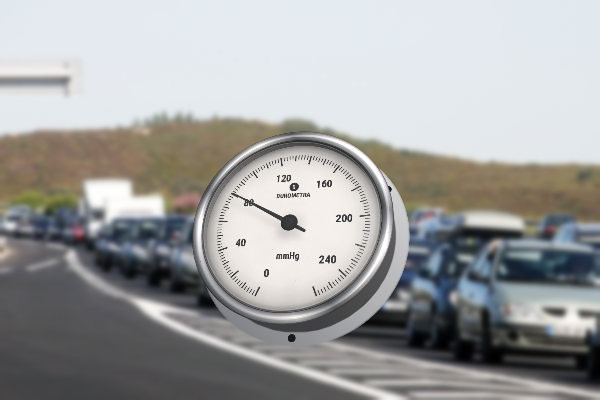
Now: 80,mmHg
